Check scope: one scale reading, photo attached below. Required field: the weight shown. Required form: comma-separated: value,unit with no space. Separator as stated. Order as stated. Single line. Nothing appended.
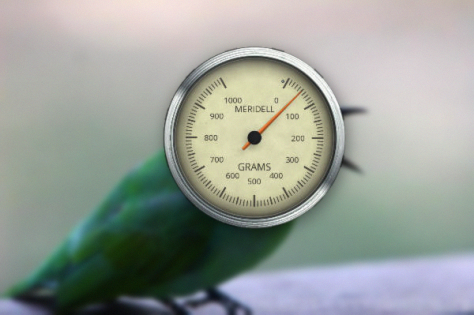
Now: 50,g
